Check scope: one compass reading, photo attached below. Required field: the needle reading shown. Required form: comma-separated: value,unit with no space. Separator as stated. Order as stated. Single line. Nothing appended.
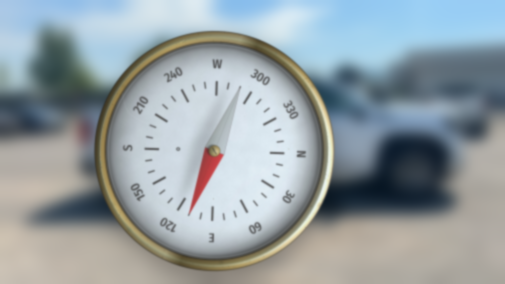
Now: 110,°
